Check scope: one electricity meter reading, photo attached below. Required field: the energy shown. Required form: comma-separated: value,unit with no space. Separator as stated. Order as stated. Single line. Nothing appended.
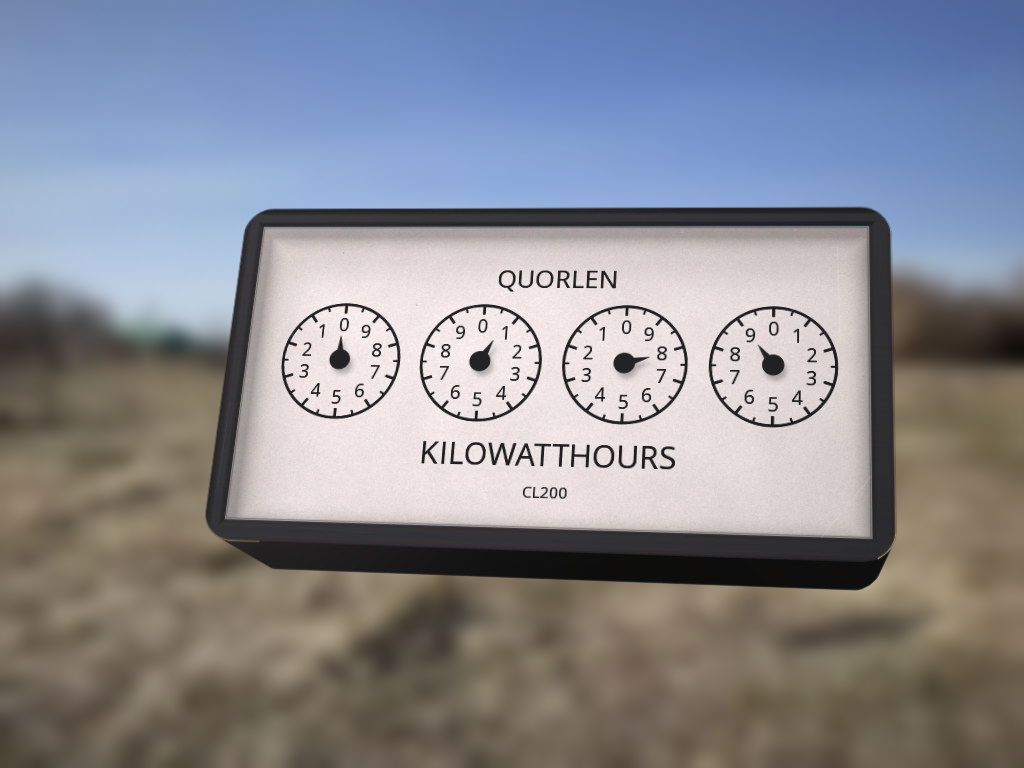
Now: 79,kWh
